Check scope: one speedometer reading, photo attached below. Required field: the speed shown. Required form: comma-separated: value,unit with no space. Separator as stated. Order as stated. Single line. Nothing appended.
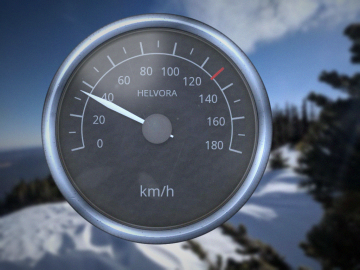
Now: 35,km/h
